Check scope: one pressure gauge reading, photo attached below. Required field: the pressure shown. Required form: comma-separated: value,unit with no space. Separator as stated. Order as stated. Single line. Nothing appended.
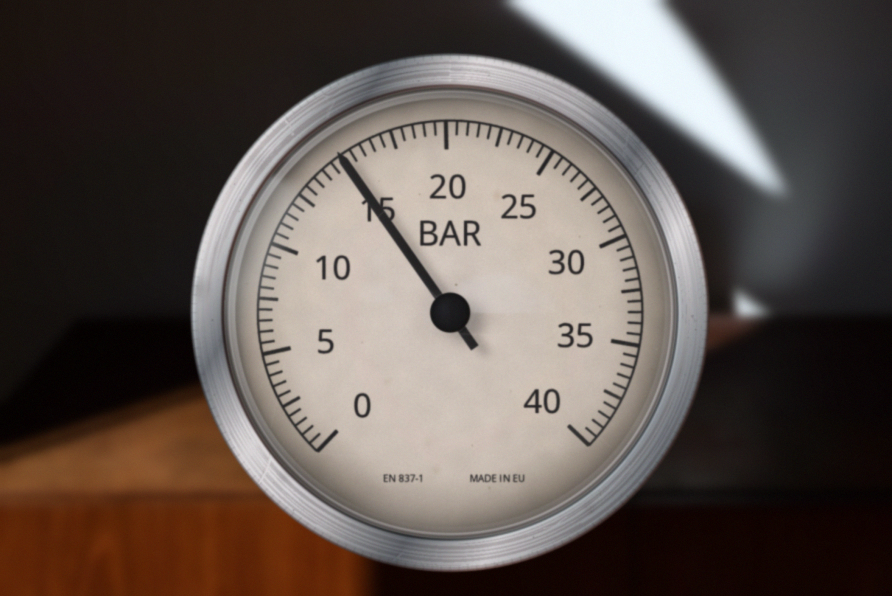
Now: 15,bar
